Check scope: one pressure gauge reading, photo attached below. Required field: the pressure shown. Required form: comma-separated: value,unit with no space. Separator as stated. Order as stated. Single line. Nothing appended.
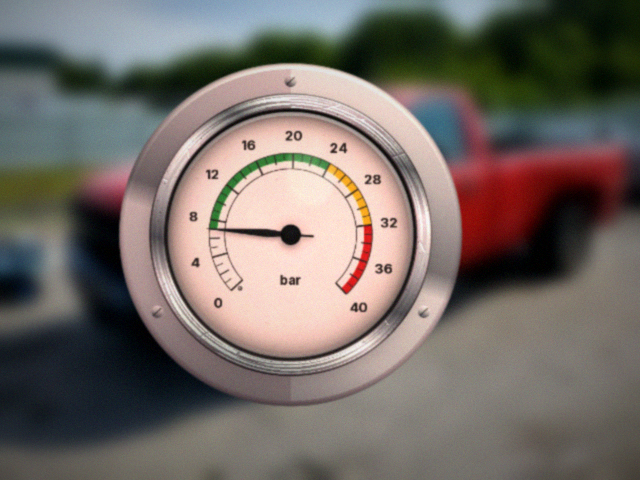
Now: 7,bar
